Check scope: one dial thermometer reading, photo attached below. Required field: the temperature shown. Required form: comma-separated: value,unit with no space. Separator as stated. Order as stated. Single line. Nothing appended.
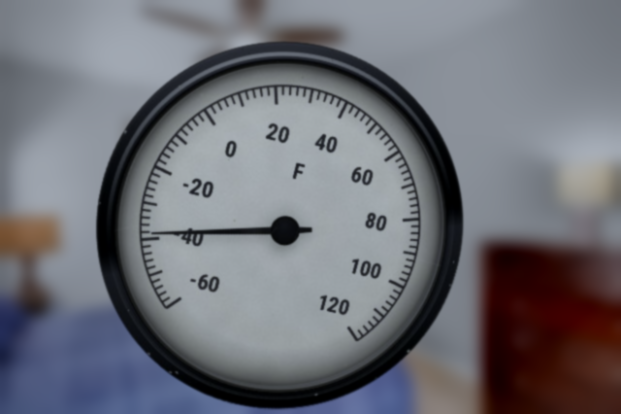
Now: -38,°F
